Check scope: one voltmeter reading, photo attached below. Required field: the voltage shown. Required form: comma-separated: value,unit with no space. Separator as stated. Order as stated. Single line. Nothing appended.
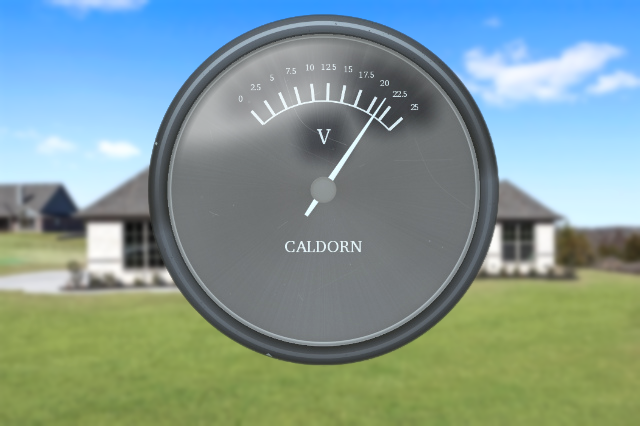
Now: 21.25,V
